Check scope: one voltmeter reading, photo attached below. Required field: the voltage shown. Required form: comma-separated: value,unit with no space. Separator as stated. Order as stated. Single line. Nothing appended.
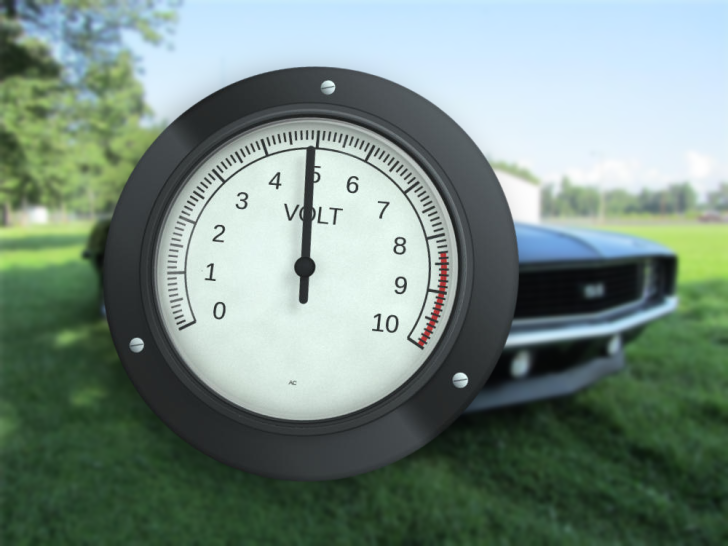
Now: 4.9,V
